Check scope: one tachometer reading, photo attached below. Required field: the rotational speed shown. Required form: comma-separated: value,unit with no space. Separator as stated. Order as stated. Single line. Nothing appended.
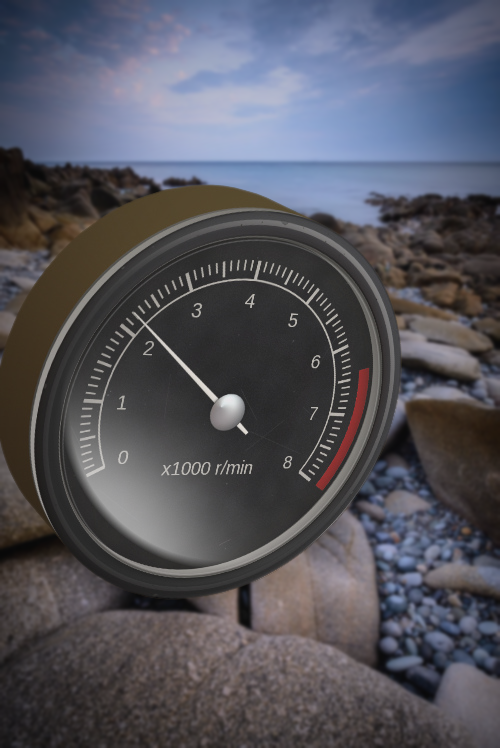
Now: 2200,rpm
